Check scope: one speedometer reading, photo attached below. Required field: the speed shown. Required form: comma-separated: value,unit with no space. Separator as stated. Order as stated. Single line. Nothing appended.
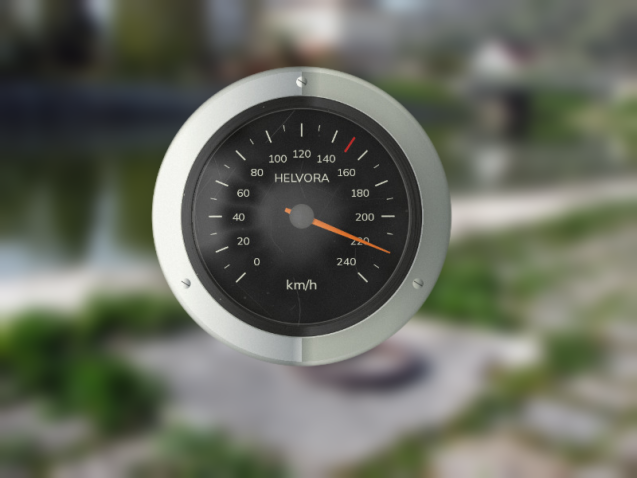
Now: 220,km/h
